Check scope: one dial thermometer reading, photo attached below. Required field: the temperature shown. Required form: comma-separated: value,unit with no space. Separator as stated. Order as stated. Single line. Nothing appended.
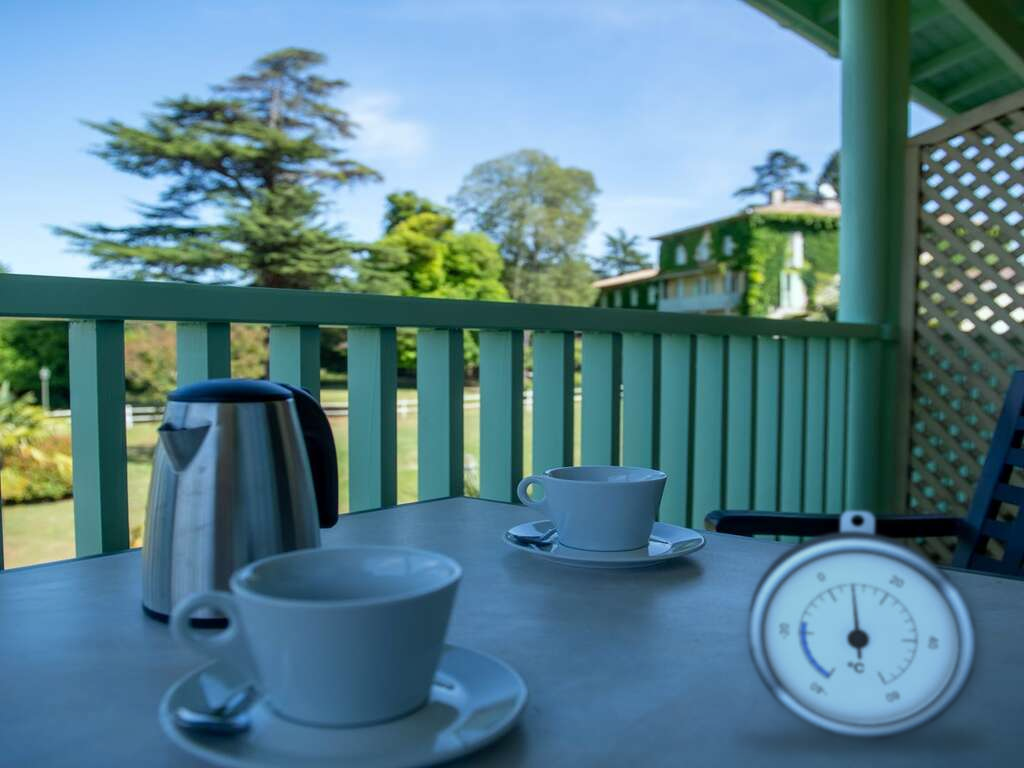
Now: 8,°C
